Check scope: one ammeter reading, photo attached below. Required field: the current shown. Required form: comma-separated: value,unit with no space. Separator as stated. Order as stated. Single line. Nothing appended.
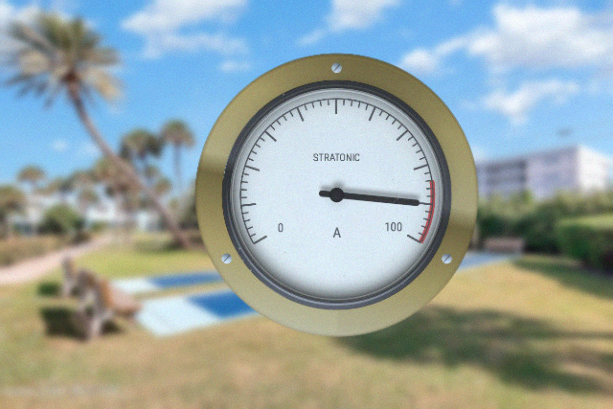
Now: 90,A
